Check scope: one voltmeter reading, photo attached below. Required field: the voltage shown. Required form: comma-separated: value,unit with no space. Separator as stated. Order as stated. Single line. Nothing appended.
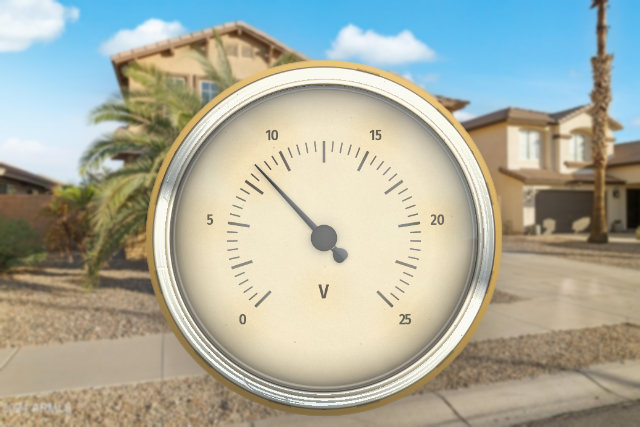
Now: 8.5,V
